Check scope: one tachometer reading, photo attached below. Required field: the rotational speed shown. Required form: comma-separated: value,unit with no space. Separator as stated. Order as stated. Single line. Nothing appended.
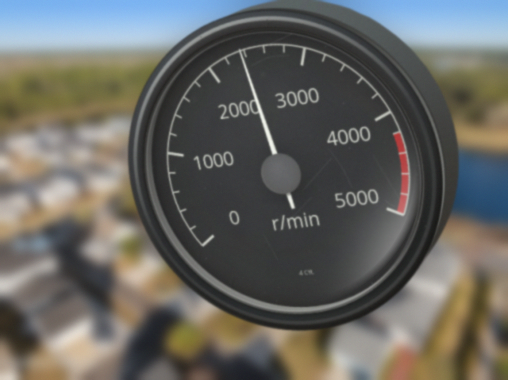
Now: 2400,rpm
